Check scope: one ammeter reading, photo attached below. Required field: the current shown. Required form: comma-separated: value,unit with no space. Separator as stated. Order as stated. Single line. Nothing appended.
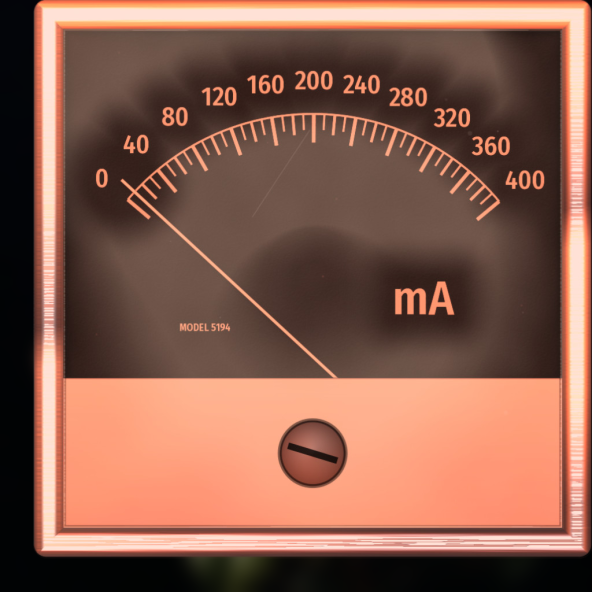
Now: 10,mA
